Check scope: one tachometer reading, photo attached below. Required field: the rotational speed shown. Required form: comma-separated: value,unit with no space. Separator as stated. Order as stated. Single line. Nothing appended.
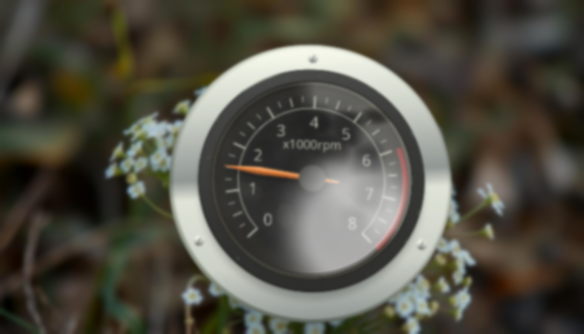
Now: 1500,rpm
